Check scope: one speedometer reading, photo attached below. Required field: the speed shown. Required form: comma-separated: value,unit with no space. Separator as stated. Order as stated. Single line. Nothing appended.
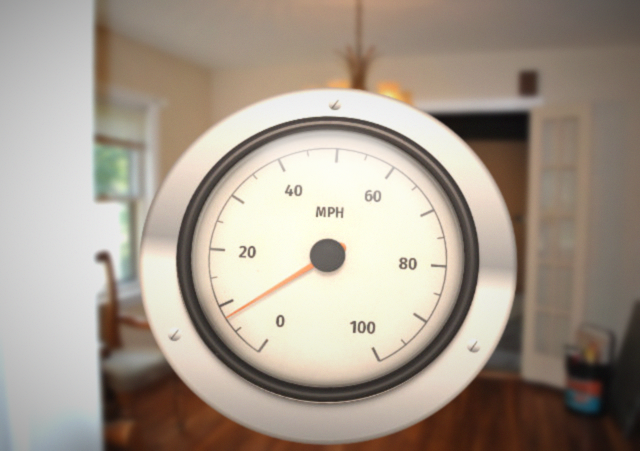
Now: 7.5,mph
